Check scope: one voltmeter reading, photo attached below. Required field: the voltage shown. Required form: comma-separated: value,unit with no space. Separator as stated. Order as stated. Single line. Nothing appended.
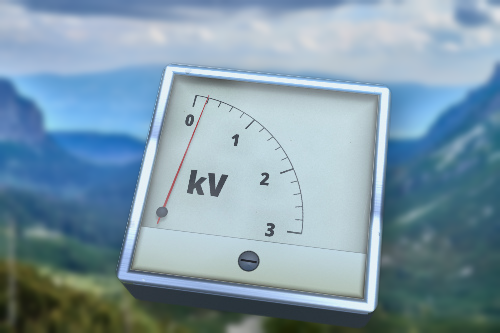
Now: 0.2,kV
